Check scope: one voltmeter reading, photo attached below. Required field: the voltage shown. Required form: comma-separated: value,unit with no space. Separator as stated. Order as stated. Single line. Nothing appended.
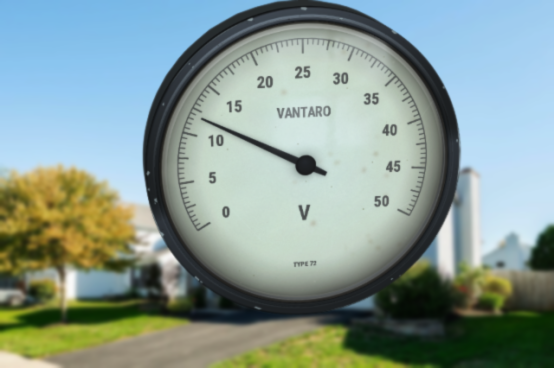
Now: 12,V
